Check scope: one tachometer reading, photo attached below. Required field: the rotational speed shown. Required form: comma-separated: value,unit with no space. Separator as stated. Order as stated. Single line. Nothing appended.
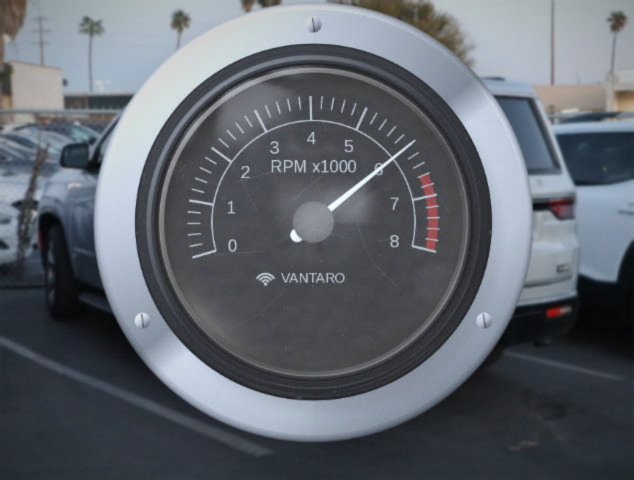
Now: 6000,rpm
